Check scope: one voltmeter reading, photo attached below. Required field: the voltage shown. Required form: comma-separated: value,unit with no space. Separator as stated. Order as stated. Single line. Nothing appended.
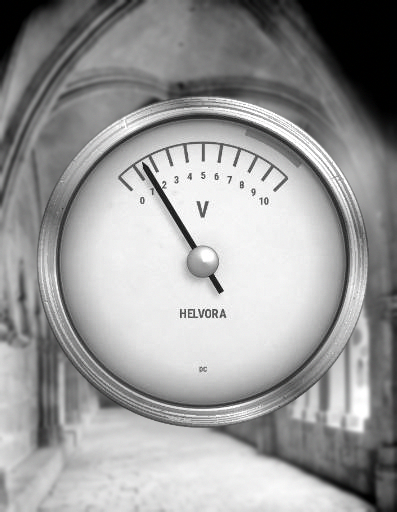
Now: 1.5,V
